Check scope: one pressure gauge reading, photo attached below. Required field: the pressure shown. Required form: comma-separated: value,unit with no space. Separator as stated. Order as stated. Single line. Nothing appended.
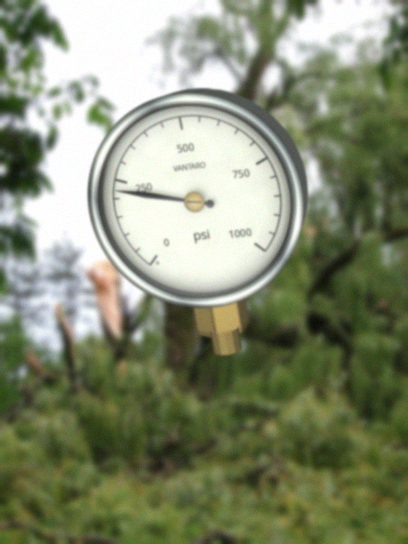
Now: 225,psi
